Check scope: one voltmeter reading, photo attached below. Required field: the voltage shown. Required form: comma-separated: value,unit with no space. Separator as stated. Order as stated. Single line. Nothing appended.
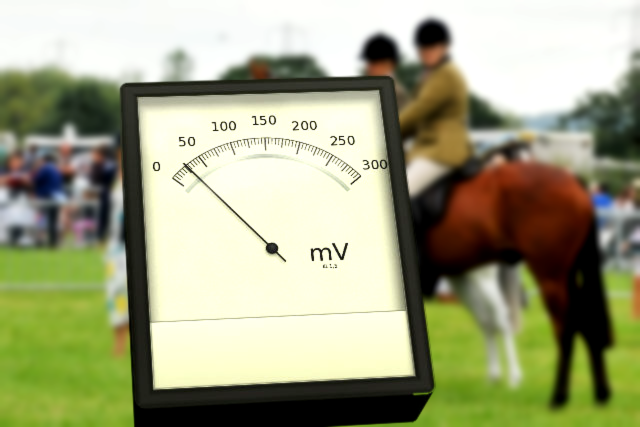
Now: 25,mV
